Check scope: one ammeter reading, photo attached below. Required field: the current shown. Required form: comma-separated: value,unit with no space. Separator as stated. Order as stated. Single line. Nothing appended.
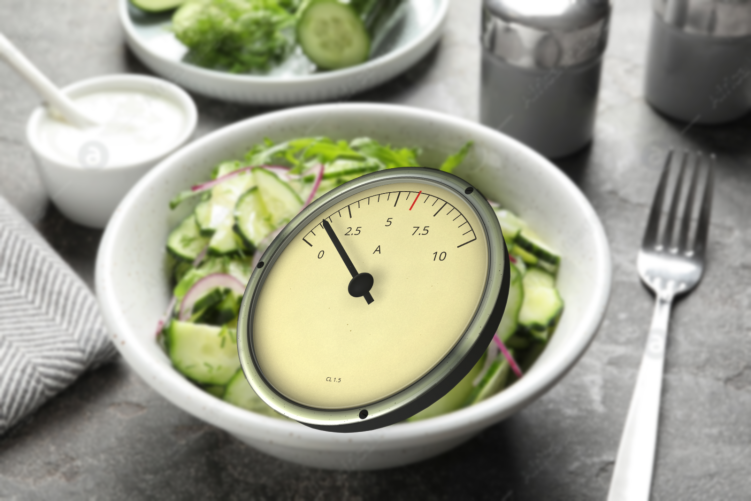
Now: 1.25,A
